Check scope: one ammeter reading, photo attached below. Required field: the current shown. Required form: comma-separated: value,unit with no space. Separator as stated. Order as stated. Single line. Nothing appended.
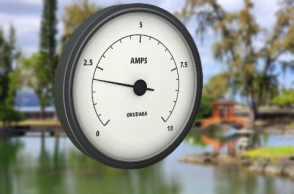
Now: 2,A
